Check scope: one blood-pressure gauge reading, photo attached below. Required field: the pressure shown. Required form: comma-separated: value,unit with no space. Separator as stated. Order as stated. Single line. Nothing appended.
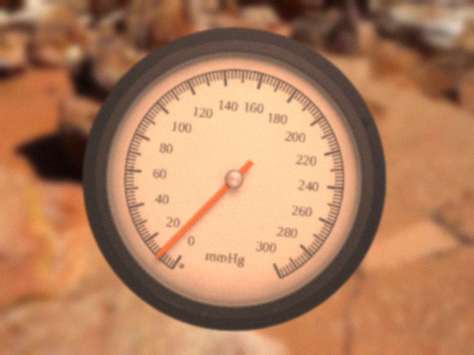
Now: 10,mmHg
